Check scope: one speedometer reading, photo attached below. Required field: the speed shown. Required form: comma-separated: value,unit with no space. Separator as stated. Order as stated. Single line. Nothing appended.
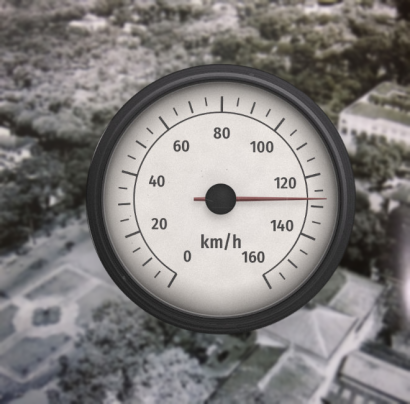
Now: 127.5,km/h
